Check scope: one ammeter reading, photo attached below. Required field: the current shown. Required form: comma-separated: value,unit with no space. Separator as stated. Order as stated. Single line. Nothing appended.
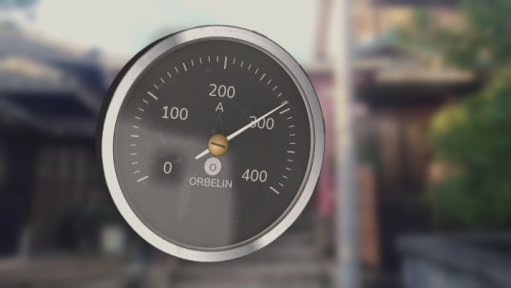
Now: 290,A
